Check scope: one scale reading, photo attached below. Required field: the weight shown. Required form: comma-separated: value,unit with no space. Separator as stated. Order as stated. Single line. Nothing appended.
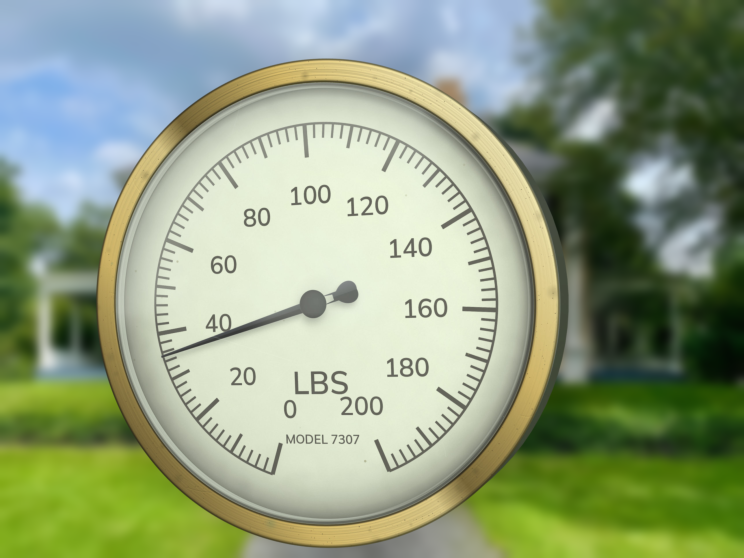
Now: 35,lb
